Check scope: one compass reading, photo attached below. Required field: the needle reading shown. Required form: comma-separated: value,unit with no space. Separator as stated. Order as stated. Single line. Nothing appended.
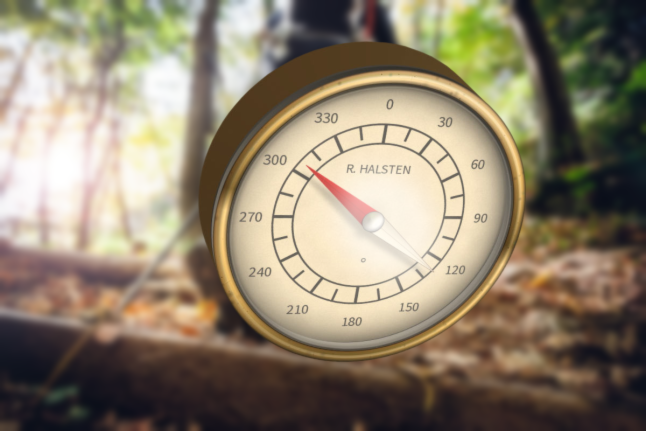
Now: 307.5,°
